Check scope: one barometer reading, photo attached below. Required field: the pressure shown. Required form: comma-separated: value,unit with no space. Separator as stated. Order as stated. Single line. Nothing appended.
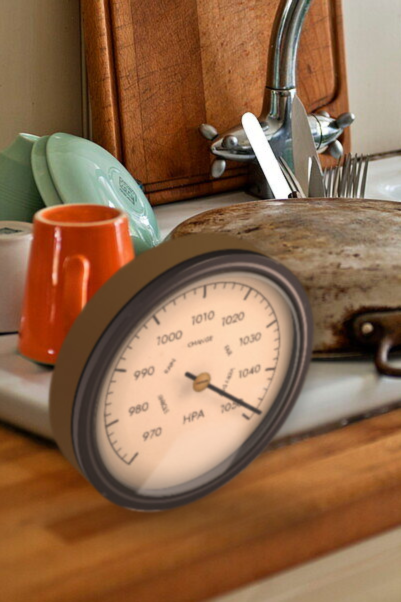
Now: 1048,hPa
